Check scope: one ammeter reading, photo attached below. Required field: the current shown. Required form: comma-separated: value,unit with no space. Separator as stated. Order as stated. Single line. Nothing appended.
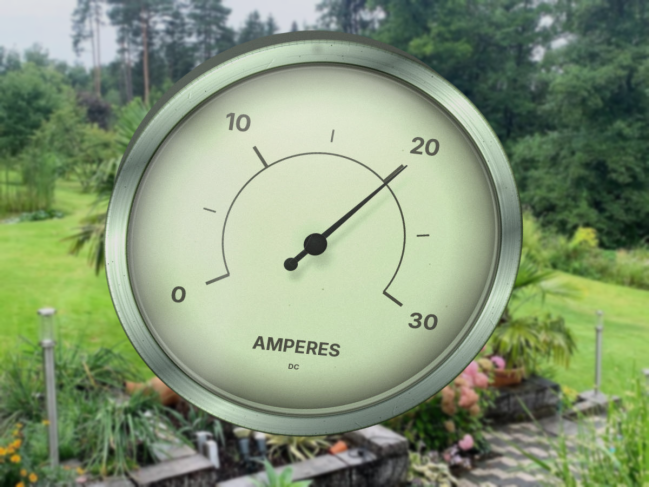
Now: 20,A
